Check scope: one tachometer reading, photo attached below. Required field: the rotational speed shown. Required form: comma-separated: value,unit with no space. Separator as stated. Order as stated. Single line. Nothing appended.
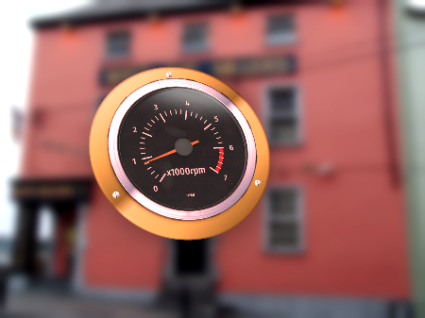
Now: 800,rpm
